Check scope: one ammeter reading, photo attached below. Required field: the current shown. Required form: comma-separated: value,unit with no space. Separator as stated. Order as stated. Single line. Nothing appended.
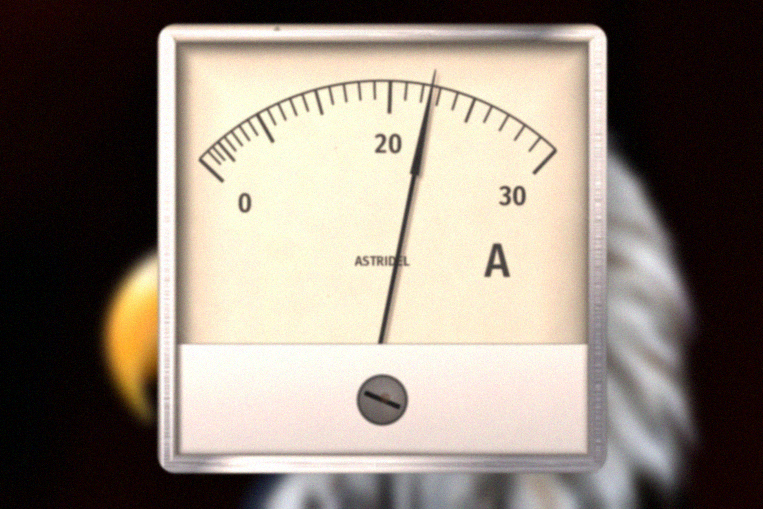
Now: 22.5,A
